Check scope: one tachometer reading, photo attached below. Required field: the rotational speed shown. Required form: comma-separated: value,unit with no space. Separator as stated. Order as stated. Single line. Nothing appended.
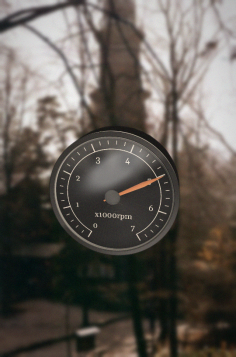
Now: 5000,rpm
